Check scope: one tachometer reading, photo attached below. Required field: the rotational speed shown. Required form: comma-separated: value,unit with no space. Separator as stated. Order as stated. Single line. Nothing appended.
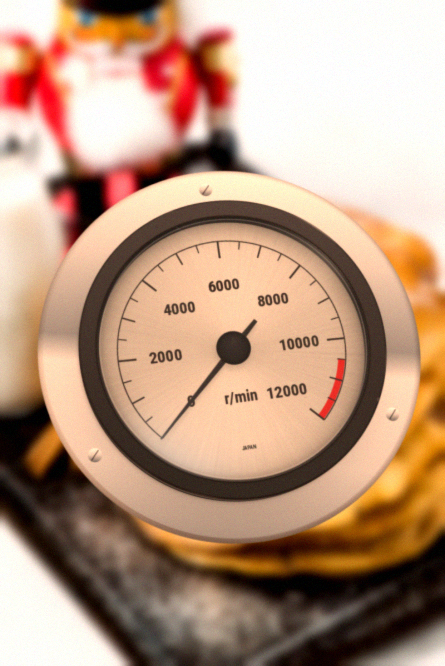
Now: 0,rpm
